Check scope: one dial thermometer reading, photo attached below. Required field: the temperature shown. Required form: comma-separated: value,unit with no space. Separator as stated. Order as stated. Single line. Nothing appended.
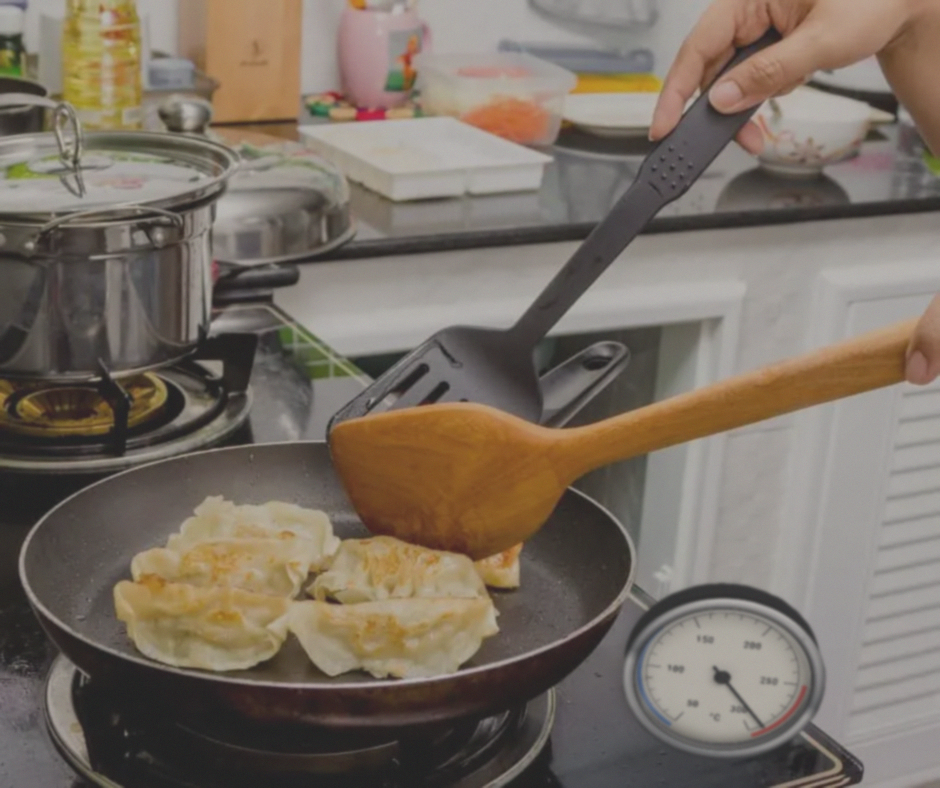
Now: 290,°C
